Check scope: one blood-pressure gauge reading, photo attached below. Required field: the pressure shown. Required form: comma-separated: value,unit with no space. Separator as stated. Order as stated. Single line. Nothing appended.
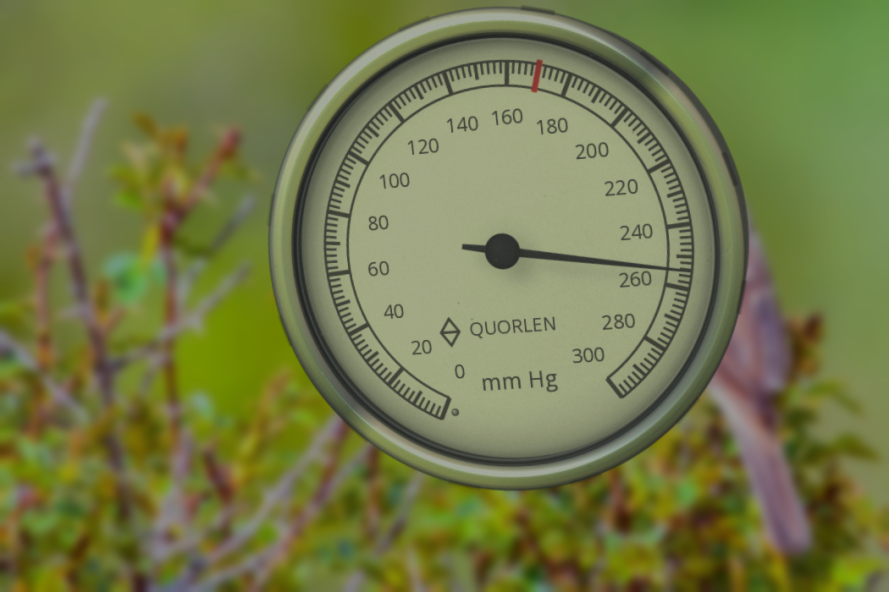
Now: 254,mmHg
